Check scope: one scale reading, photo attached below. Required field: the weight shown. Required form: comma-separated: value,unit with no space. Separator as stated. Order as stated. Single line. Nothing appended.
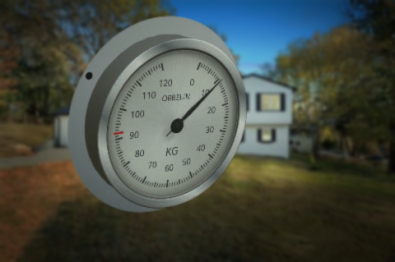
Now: 10,kg
